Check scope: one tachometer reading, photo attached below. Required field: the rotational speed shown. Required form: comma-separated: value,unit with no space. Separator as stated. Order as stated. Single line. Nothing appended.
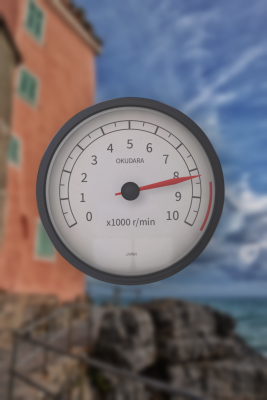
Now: 8250,rpm
